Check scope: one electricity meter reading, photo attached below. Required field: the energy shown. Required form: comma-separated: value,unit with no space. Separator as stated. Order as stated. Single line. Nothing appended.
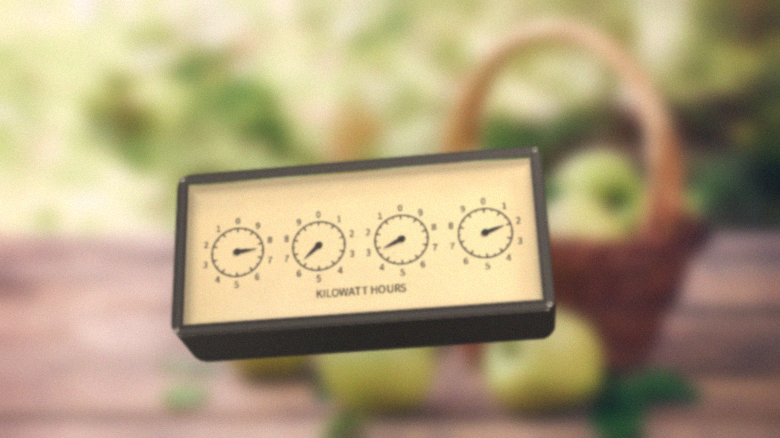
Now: 7632,kWh
